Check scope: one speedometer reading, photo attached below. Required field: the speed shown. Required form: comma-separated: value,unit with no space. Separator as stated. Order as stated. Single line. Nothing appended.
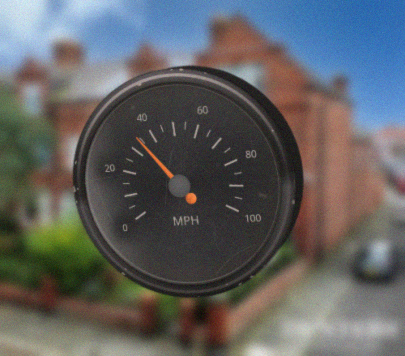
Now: 35,mph
